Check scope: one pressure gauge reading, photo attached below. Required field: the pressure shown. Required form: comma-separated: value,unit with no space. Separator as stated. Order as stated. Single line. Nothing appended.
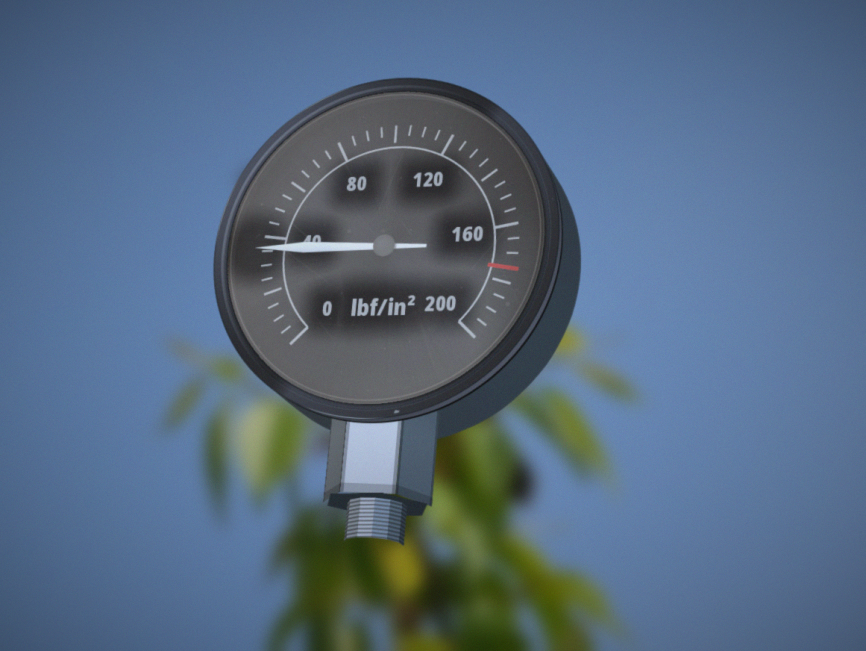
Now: 35,psi
